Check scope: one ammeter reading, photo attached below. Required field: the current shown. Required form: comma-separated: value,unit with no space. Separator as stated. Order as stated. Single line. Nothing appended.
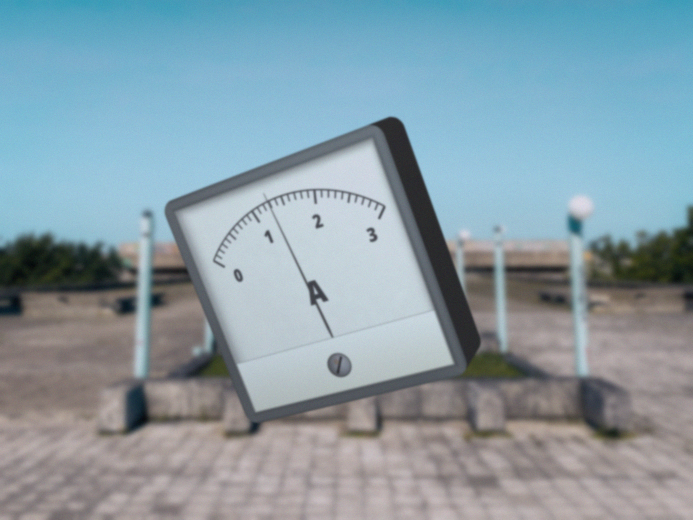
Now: 1.3,A
